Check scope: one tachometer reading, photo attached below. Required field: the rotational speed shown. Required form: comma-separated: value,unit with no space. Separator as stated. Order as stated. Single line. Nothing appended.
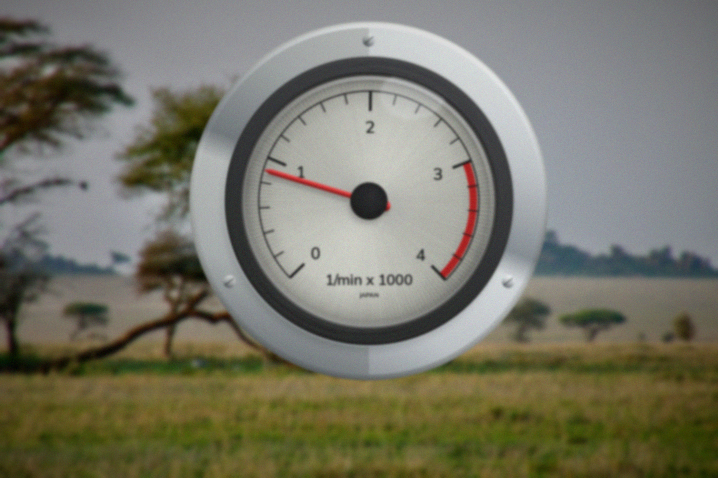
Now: 900,rpm
